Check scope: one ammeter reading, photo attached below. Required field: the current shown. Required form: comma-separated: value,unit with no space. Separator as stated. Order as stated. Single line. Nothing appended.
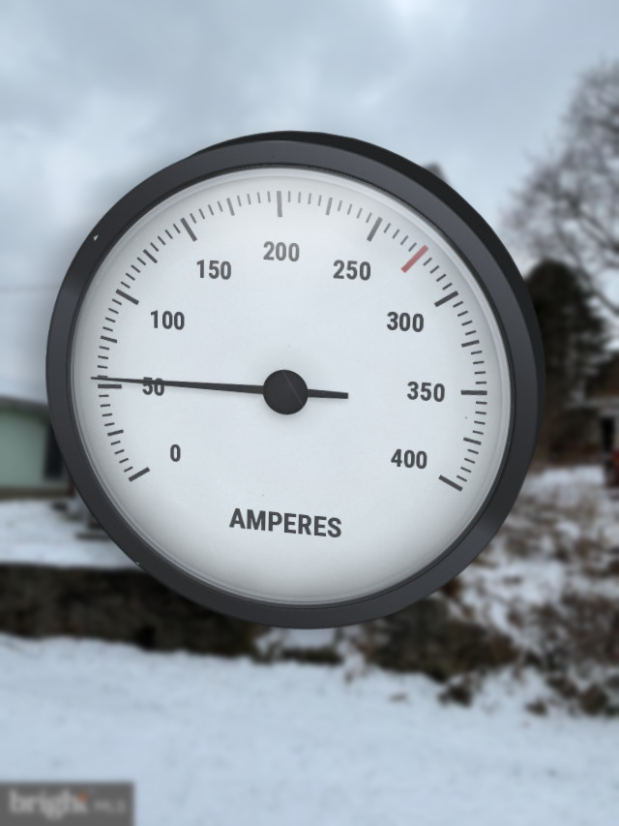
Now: 55,A
